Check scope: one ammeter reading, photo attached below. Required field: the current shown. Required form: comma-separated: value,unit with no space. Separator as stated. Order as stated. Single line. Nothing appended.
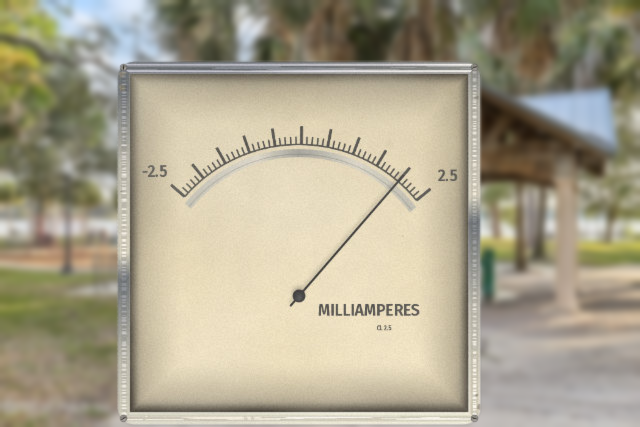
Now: 2,mA
